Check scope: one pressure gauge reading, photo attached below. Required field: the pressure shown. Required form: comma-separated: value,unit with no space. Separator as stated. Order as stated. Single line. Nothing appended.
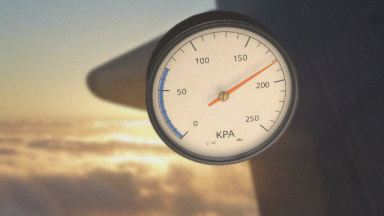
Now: 180,kPa
